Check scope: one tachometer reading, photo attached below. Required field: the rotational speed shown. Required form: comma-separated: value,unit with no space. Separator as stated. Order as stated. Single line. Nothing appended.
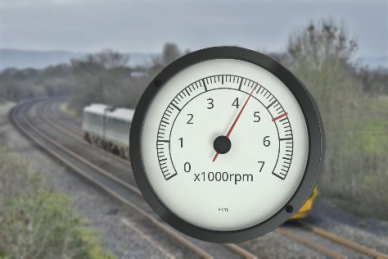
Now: 4400,rpm
